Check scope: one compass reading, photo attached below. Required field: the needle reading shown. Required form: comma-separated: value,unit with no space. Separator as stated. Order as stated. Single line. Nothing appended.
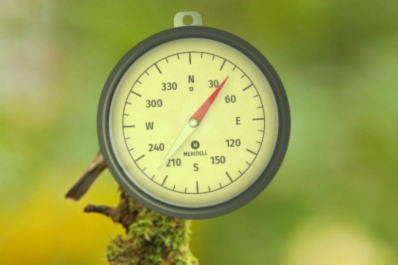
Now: 40,°
